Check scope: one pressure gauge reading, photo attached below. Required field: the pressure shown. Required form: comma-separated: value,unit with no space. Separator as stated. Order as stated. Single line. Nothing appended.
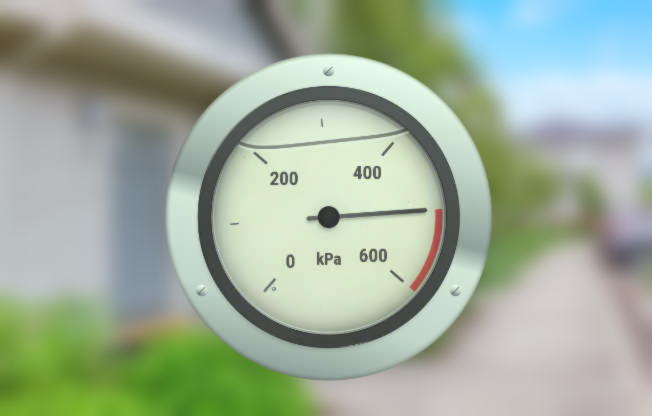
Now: 500,kPa
